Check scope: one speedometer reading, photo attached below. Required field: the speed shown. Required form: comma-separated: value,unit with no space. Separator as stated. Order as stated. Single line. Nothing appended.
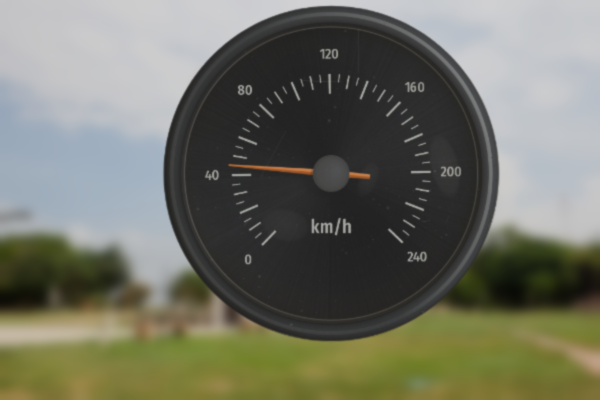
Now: 45,km/h
